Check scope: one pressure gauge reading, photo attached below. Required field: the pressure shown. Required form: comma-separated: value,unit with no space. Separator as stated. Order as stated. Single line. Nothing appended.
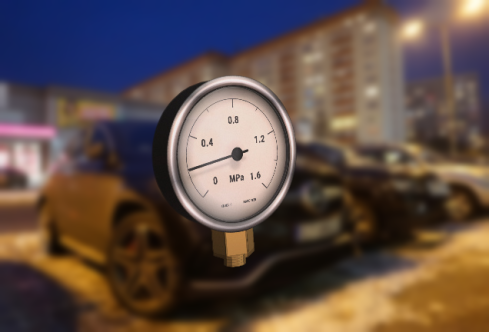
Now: 0.2,MPa
